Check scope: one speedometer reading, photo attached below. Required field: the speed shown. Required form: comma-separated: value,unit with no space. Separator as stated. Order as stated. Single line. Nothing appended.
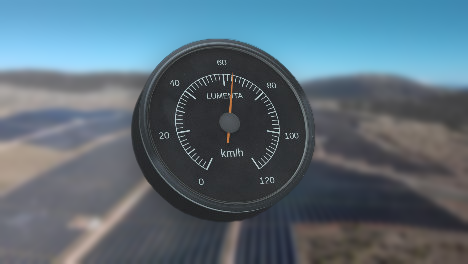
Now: 64,km/h
